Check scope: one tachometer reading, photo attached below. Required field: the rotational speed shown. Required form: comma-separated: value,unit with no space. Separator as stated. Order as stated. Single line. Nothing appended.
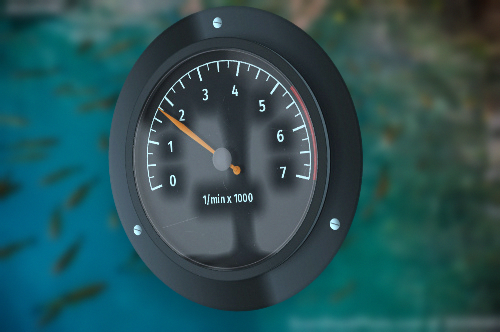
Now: 1750,rpm
